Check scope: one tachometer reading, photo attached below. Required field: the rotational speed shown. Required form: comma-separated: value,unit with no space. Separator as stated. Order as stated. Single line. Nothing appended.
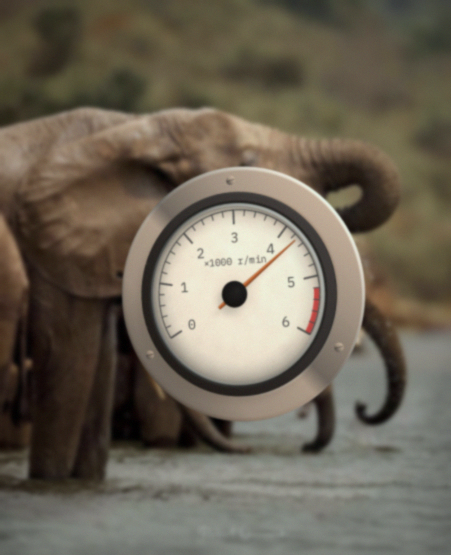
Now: 4300,rpm
